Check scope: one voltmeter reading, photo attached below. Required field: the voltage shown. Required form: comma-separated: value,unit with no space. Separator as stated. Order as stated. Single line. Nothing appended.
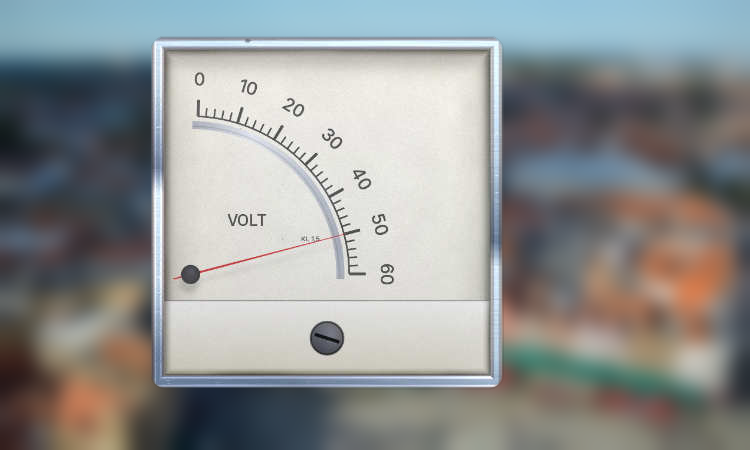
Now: 50,V
